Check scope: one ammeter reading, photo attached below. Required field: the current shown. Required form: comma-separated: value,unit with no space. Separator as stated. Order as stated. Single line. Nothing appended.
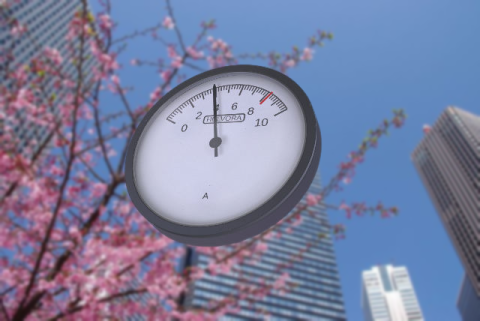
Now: 4,A
